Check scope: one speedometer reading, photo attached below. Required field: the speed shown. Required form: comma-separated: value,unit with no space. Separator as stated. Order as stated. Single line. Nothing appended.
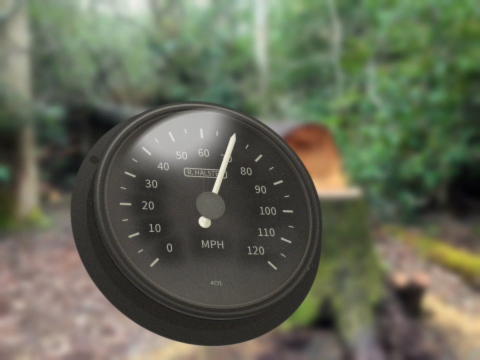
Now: 70,mph
